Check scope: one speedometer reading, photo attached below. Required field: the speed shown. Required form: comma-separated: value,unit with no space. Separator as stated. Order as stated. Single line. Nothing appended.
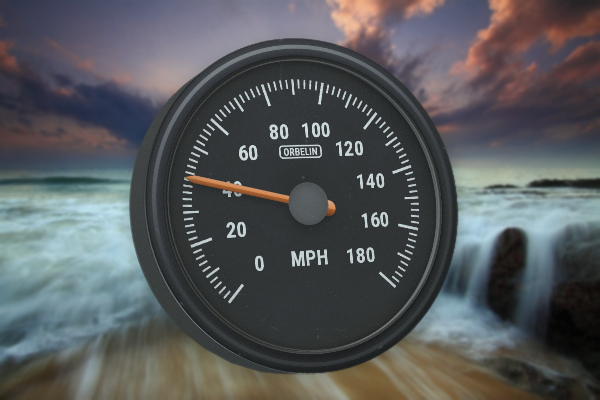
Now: 40,mph
